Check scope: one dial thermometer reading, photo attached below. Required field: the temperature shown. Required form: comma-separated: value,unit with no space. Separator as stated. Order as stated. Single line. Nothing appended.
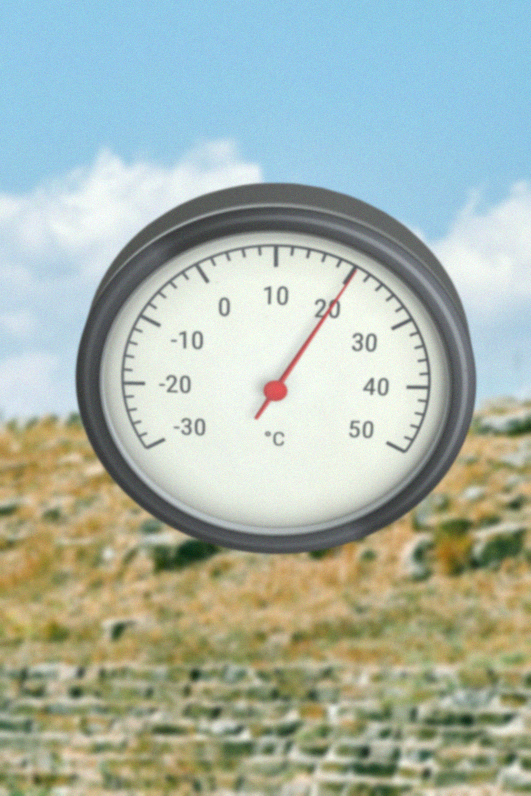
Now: 20,°C
